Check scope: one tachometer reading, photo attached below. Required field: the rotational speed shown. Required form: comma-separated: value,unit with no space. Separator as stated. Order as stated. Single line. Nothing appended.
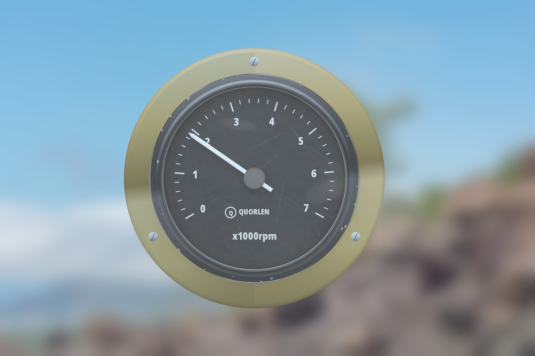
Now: 1900,rpm
